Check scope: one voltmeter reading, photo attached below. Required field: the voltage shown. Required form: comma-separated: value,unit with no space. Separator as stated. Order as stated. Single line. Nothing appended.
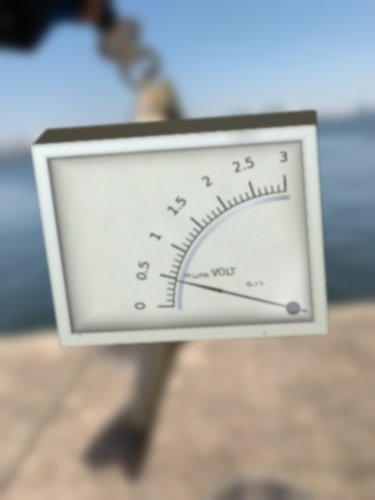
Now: 0.5,V
